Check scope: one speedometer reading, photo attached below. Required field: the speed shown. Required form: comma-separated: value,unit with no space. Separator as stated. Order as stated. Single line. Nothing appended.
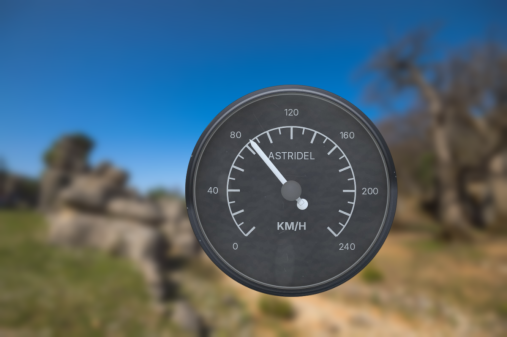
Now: 85,km/h
